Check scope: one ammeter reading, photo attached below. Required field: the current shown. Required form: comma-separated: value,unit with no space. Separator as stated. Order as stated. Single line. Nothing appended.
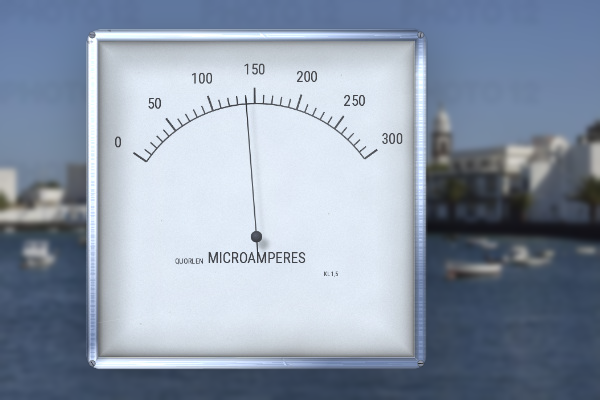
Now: 140,µA
